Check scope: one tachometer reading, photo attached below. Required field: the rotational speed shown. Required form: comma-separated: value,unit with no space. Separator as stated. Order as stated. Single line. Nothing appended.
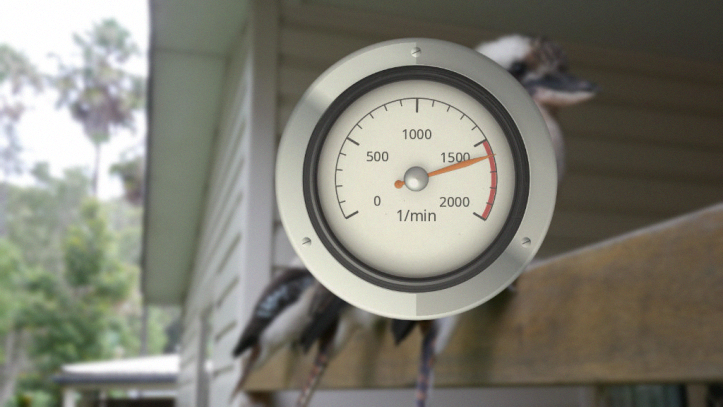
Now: 1600,rpm
